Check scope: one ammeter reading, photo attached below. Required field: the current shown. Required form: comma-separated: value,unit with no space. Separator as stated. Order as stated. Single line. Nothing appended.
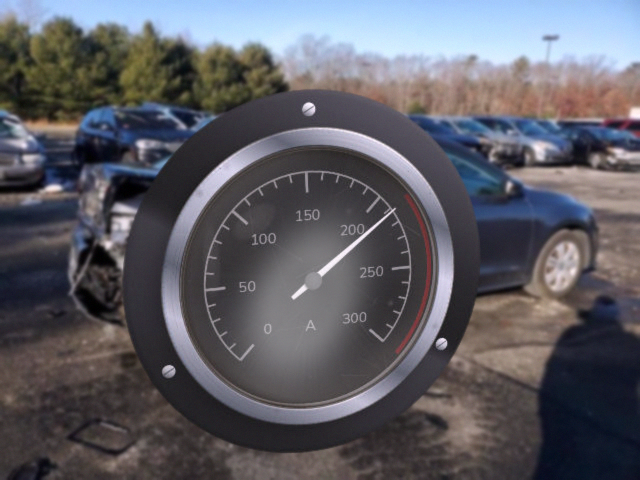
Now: 210,A
